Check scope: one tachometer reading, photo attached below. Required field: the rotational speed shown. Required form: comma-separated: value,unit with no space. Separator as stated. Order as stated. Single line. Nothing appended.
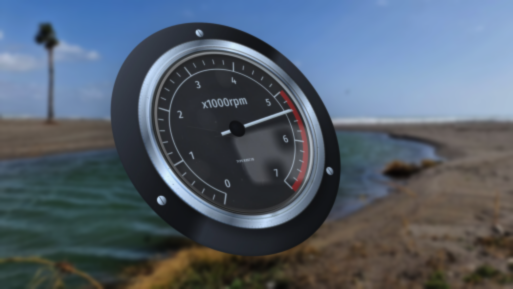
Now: 5400,rpm
